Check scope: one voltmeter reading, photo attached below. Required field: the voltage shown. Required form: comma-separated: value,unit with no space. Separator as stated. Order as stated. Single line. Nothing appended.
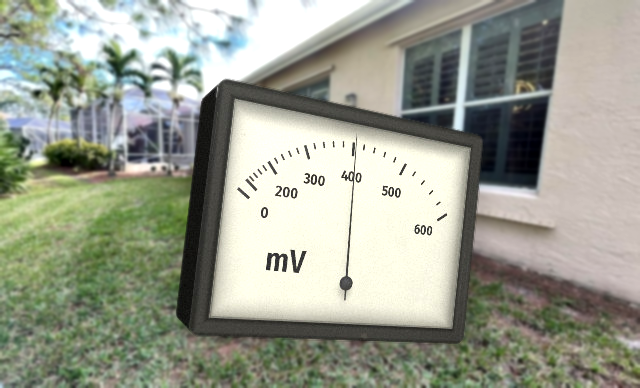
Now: 400,mV
